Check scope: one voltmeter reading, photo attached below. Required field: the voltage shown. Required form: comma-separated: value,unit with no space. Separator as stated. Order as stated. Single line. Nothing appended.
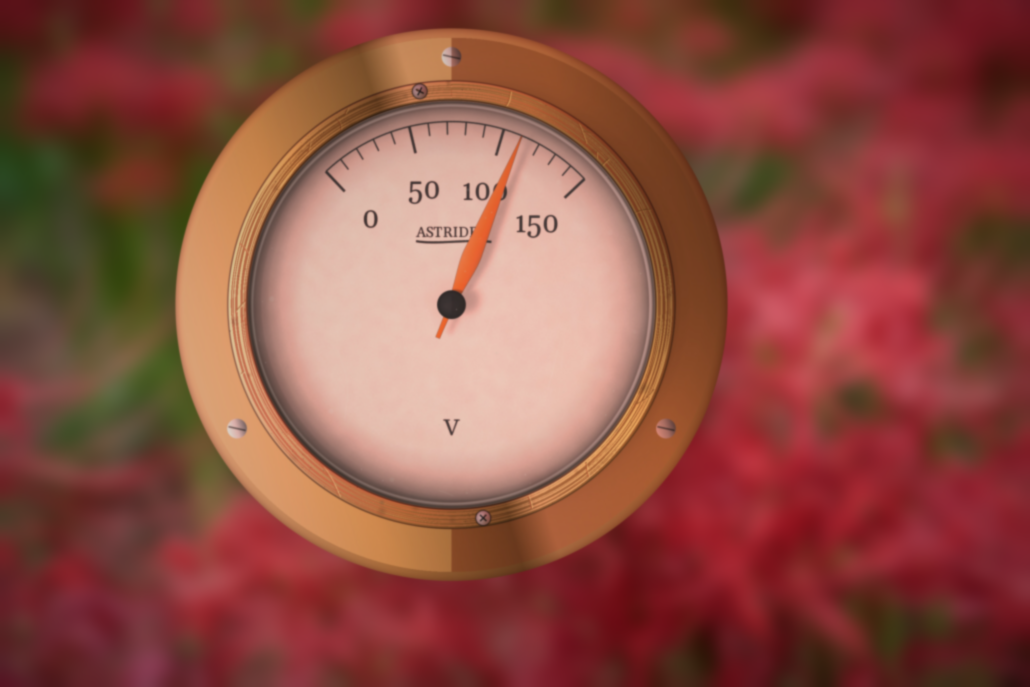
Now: 110,V
